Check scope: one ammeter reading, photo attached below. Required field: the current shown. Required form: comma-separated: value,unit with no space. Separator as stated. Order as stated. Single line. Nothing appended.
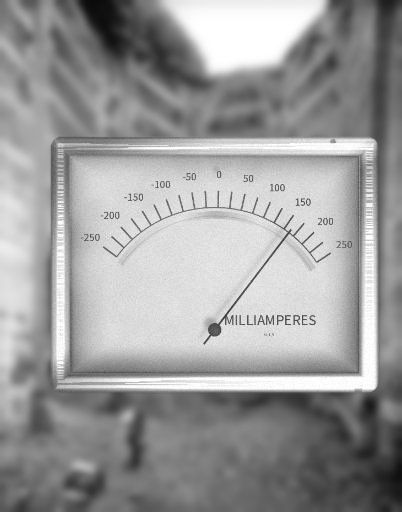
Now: 162.5,mA
